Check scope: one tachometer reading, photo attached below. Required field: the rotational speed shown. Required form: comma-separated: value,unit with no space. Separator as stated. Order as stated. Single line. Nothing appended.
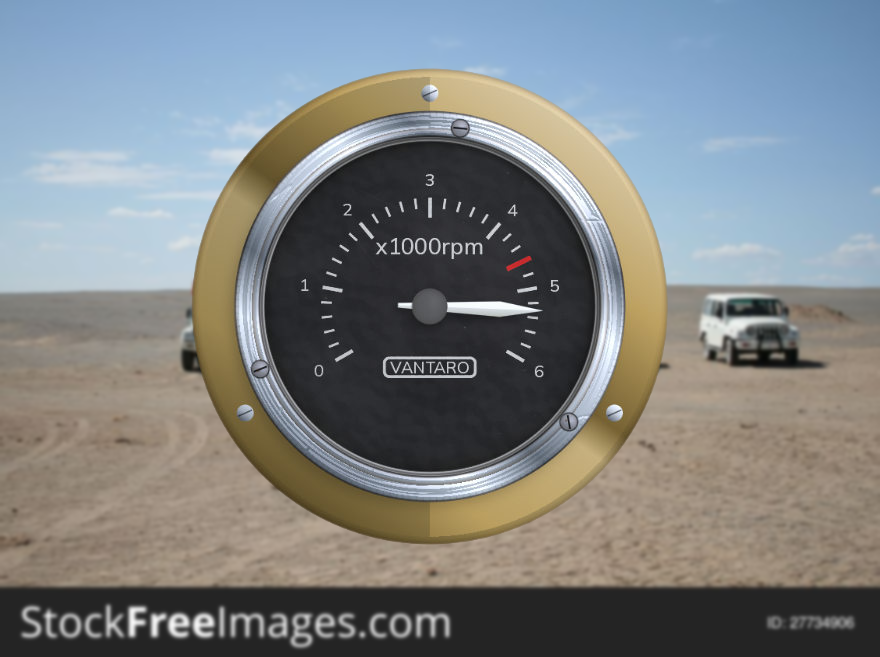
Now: 5300,rpm
